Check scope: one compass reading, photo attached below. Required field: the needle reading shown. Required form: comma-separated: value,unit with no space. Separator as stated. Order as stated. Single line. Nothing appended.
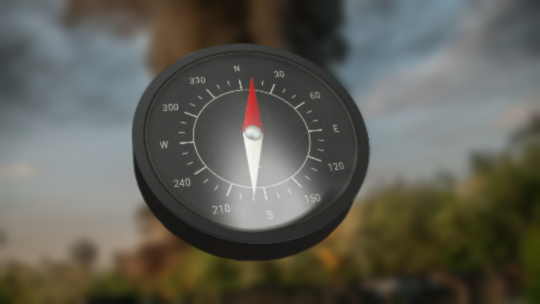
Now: 10,°
